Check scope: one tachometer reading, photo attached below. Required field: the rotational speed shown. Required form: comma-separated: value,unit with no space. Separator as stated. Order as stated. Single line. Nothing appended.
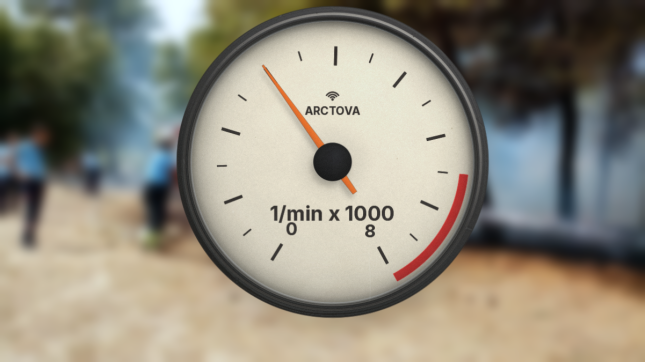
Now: 3000,rpm
